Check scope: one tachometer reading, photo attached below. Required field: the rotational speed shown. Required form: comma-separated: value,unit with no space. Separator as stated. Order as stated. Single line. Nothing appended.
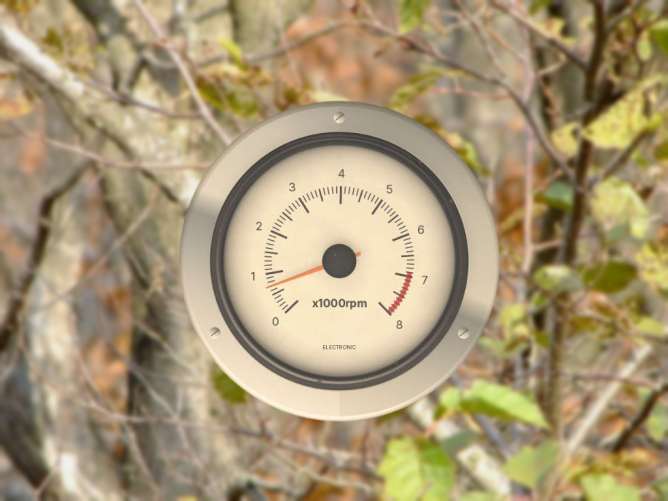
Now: 700,rpm
